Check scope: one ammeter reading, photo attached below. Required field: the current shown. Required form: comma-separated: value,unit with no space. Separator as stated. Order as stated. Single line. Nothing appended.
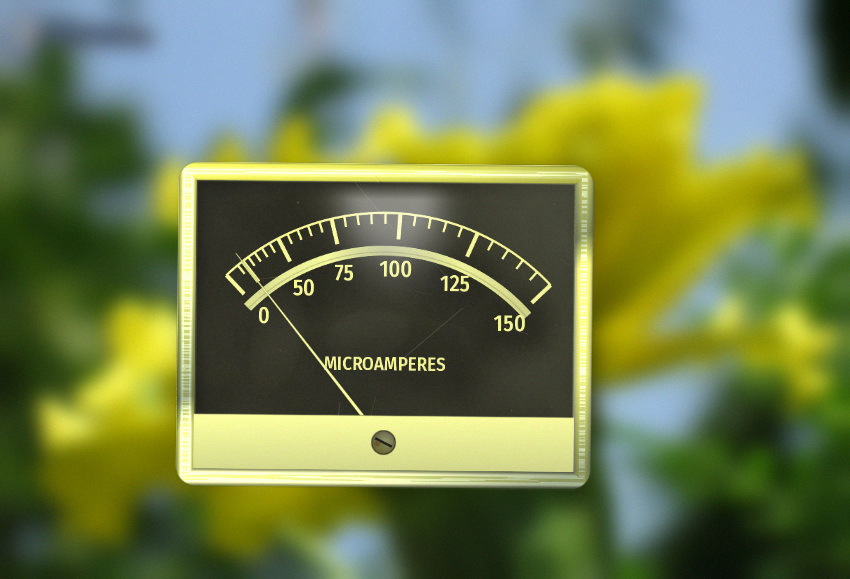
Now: 25,µA
